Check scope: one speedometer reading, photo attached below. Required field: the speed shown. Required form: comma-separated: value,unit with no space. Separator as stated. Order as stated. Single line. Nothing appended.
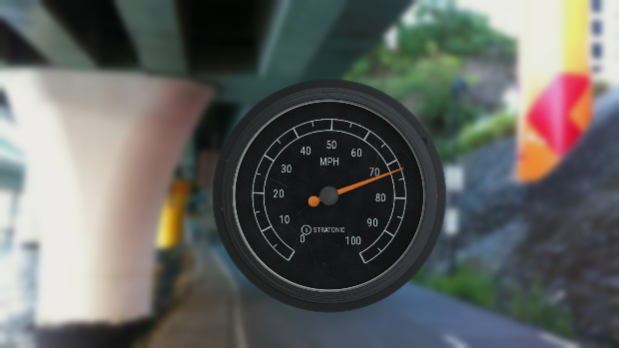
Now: 72.5,mph
